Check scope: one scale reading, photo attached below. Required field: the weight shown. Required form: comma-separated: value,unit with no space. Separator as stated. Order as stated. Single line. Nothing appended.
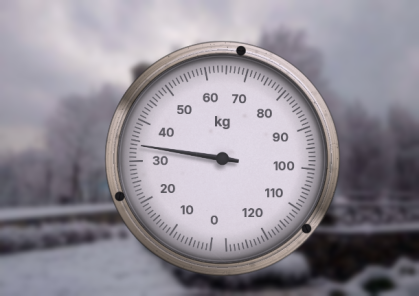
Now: 34,kg
